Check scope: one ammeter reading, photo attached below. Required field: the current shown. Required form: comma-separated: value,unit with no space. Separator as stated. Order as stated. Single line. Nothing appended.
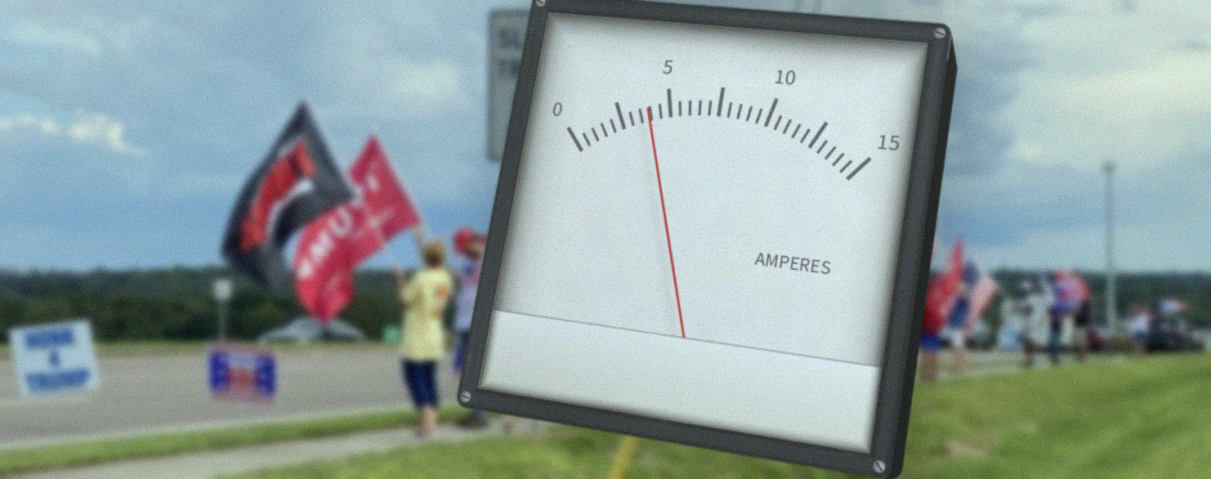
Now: 4,A
